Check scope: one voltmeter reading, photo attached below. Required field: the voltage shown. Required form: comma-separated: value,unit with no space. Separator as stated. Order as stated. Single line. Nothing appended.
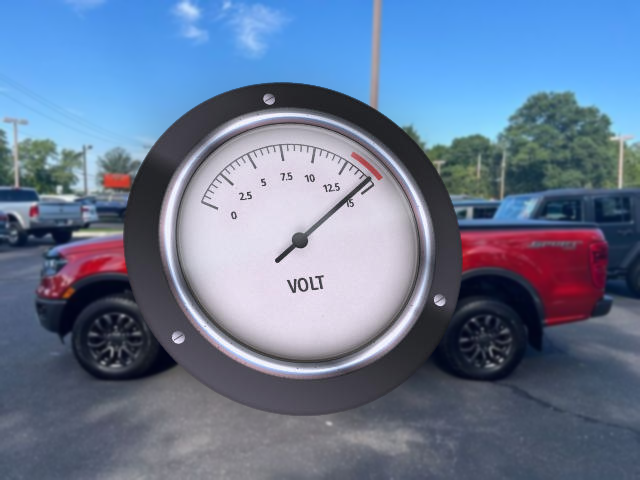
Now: 14.5,V
